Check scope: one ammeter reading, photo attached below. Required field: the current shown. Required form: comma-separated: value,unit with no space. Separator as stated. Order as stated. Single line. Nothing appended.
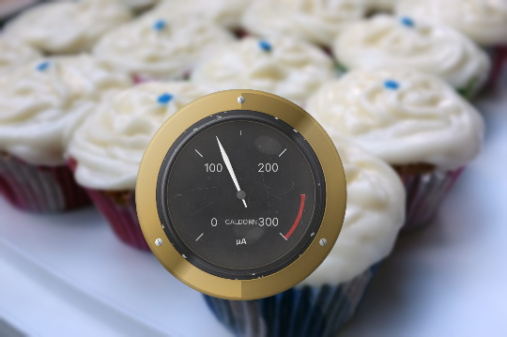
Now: 125,µA
